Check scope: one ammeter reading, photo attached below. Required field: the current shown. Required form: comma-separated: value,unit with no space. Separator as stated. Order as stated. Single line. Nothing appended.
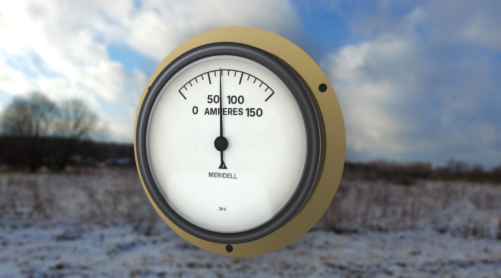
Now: 70,A
